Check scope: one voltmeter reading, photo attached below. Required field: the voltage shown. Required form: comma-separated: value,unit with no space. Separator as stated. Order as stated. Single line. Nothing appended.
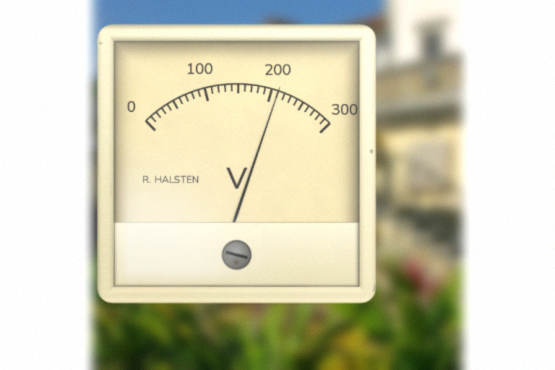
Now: 210,V
